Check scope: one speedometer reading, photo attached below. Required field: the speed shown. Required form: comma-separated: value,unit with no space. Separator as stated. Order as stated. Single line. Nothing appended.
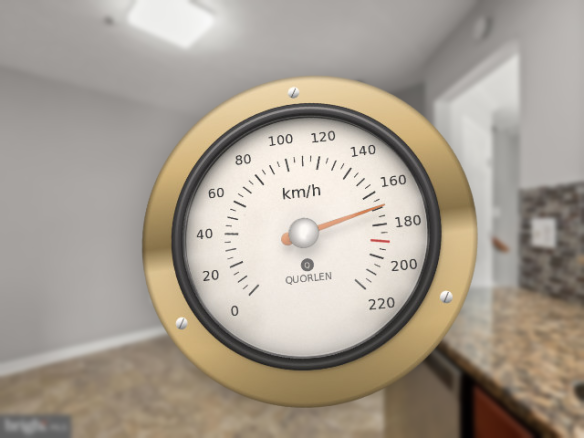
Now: 170,km/h
